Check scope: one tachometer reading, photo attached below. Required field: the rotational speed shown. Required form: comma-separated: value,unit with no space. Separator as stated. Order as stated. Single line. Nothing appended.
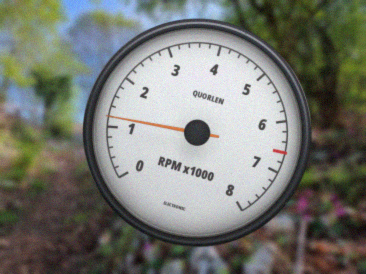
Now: 1200,rpm
